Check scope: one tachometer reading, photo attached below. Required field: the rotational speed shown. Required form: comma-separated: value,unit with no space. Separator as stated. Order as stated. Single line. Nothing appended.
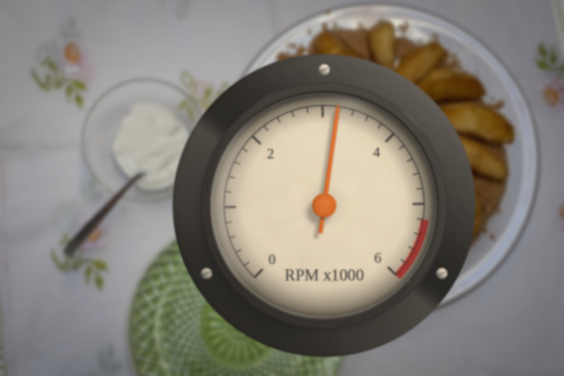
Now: 3200,rpm
